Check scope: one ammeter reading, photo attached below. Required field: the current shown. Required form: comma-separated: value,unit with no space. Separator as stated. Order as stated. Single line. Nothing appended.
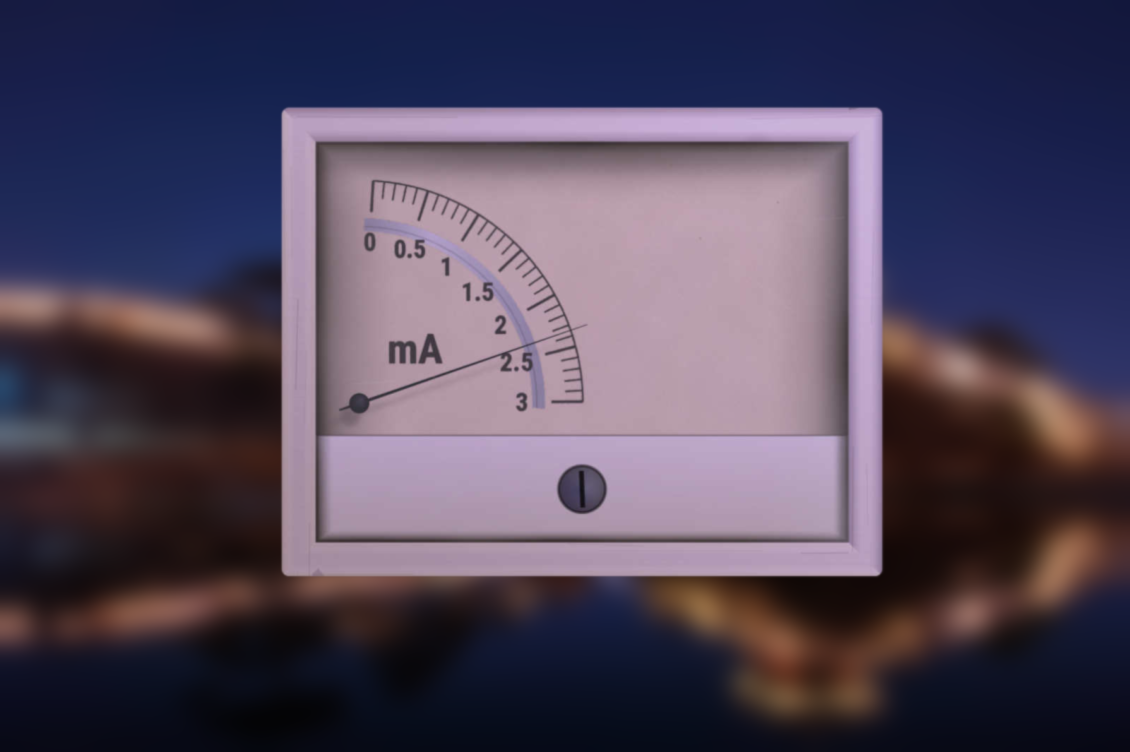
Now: 2.35,mA
